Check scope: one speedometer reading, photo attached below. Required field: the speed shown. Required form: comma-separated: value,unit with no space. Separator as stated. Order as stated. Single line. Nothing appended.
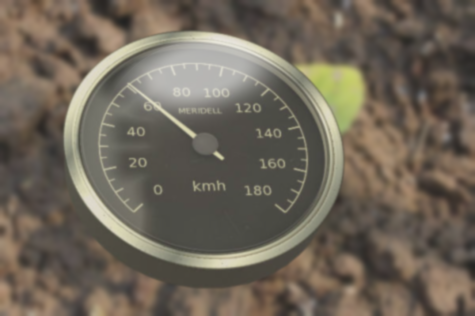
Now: 60,km/h
